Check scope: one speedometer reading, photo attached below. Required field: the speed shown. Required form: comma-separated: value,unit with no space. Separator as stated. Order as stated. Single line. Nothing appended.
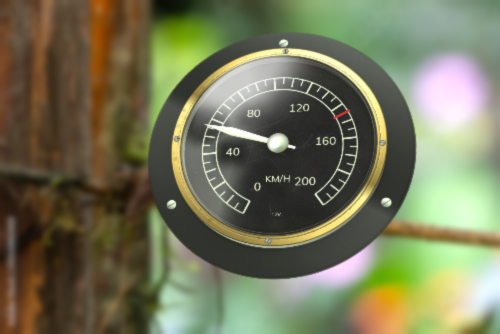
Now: 55,km/h
